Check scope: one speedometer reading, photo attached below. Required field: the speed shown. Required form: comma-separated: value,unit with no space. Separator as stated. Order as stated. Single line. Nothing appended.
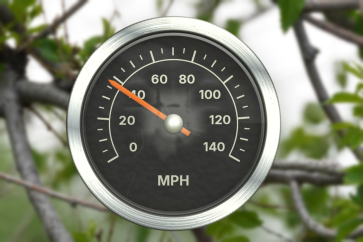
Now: 37.5,mph
